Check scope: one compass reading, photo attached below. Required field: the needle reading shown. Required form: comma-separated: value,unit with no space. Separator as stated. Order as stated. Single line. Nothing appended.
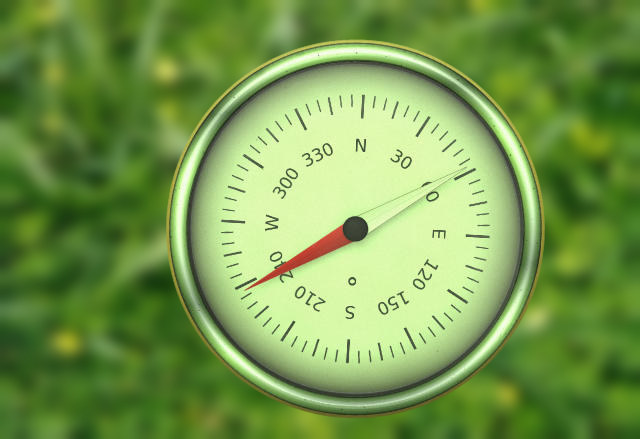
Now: 237.5,°
